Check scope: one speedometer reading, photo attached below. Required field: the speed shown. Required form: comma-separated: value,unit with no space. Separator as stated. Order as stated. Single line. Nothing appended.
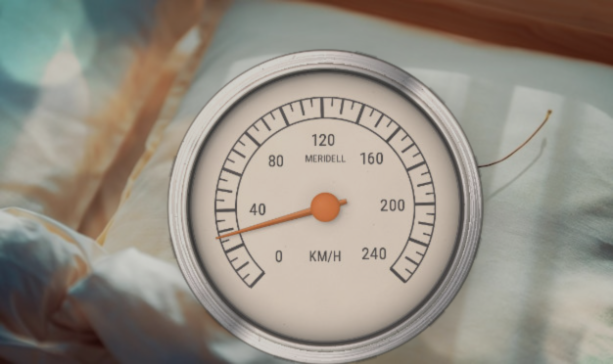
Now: 27.5,km/h
